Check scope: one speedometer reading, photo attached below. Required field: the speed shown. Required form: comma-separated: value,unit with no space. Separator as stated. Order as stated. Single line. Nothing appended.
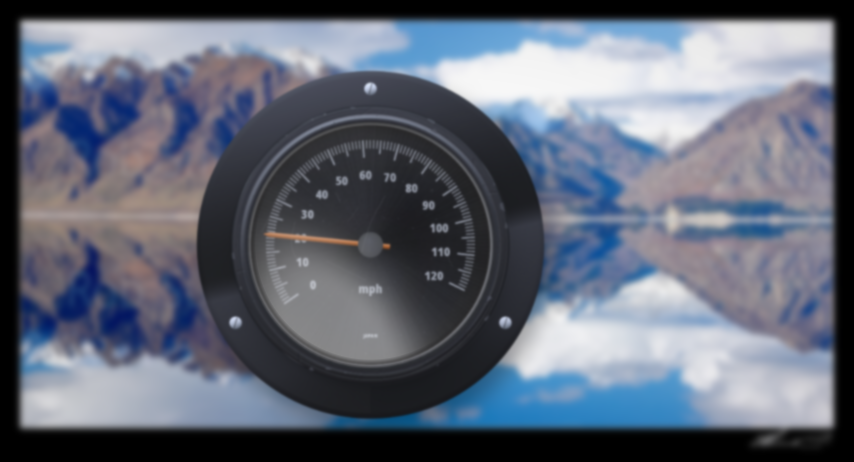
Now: 20,mph
